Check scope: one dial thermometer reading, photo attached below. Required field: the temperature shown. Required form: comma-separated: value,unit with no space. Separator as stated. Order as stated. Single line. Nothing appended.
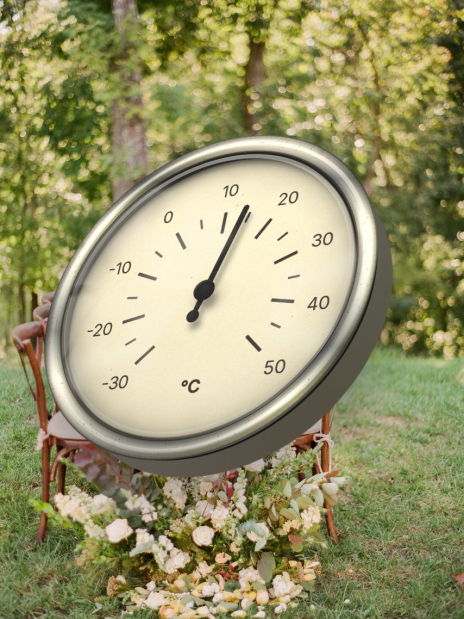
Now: 15,°C
